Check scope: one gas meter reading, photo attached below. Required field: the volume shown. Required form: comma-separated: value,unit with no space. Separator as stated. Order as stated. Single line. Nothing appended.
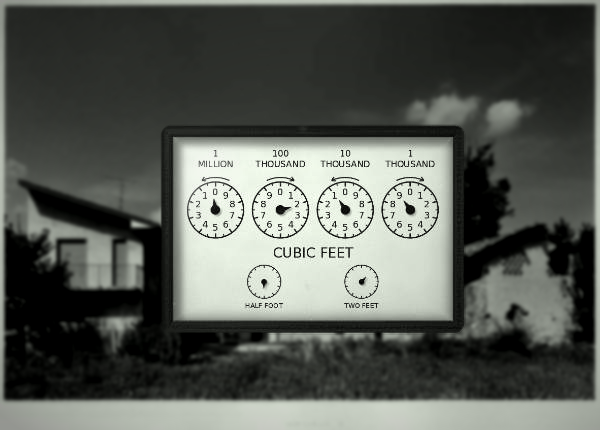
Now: 20900,ft³
